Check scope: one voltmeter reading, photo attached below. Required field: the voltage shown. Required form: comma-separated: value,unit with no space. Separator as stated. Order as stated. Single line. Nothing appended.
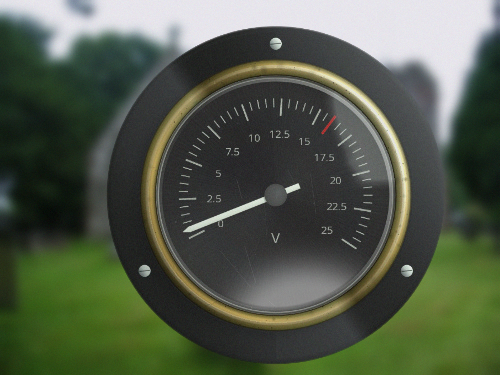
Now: 0.5,V
